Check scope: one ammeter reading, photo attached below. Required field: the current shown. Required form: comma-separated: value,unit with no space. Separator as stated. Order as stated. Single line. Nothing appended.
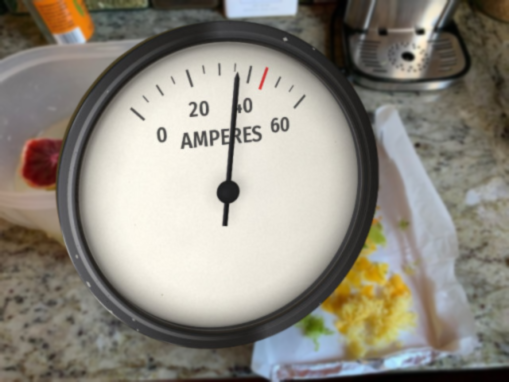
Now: 35,A
